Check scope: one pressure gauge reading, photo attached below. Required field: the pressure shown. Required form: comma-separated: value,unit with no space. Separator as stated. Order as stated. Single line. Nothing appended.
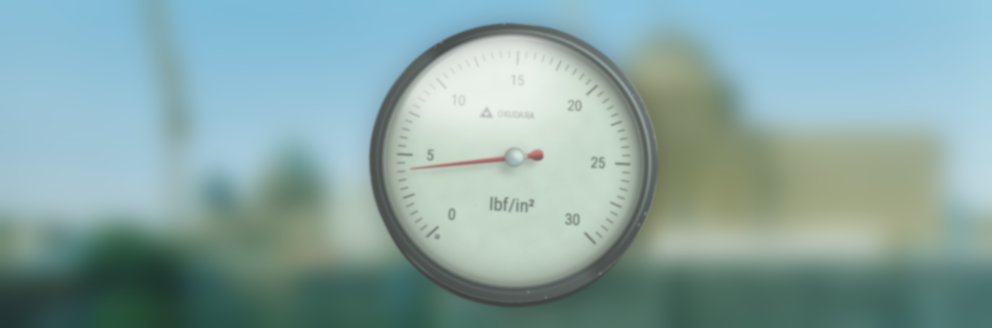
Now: 4,psi
